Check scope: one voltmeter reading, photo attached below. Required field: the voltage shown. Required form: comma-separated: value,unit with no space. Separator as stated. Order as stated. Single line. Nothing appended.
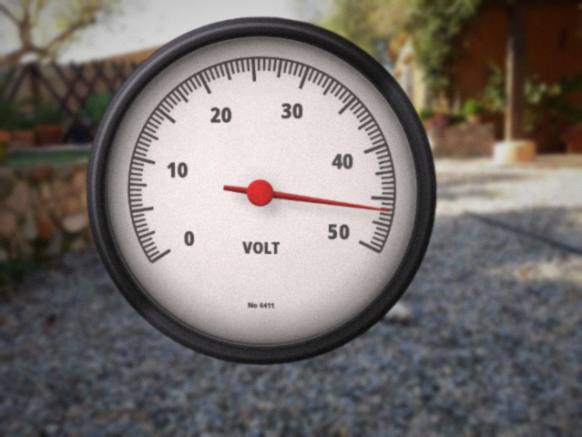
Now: 46,V
